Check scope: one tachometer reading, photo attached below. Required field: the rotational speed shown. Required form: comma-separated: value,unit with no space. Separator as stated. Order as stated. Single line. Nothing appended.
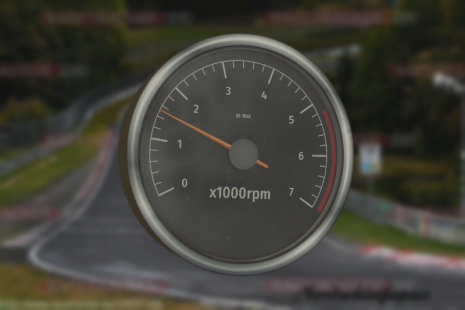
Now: 1500,rpm
